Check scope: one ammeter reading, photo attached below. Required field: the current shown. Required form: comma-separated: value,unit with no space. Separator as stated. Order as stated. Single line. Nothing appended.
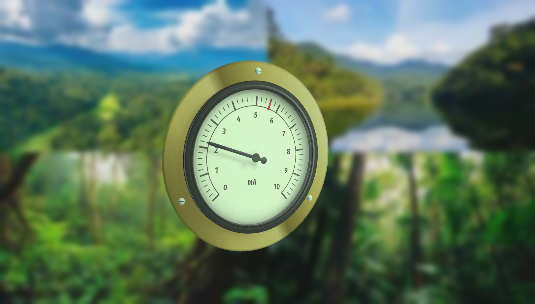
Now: 2.2,mA
